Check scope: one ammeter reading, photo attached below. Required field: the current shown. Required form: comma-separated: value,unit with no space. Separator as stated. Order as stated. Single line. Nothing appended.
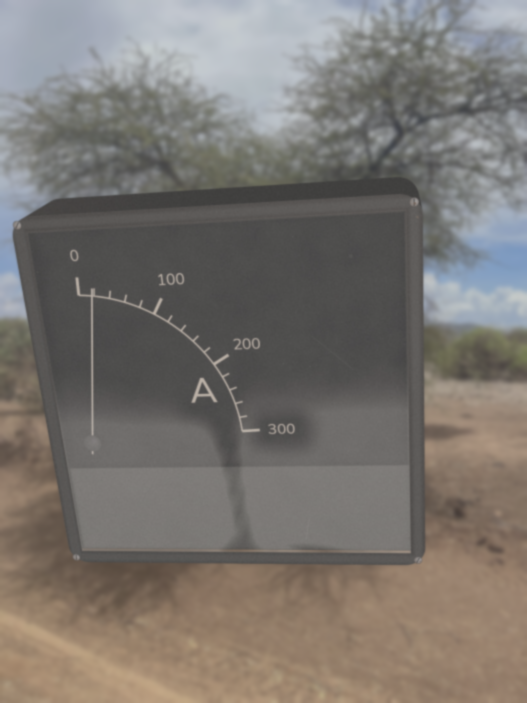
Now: 20,A
